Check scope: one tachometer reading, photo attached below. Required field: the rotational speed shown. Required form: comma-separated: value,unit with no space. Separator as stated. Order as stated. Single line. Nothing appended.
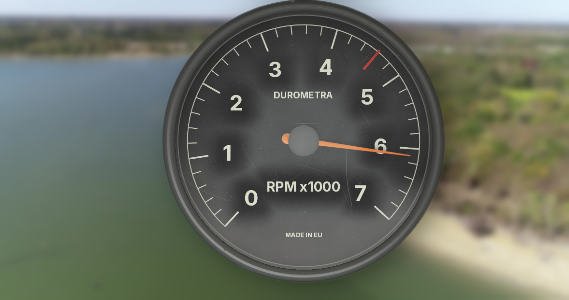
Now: 6100,rpm
